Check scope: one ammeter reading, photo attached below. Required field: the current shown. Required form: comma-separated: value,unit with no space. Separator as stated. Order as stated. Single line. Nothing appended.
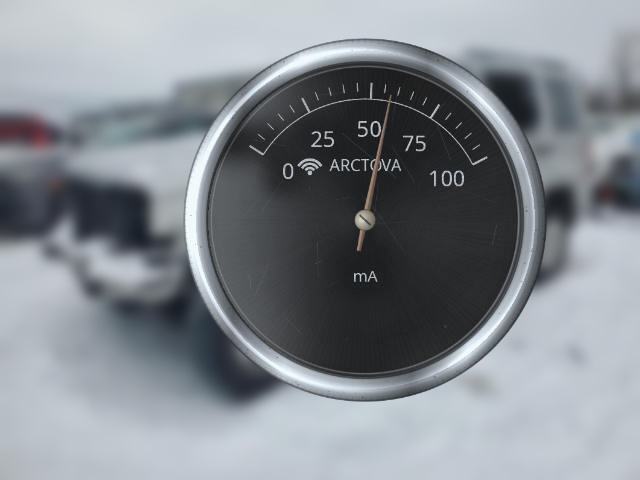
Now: 57.5,mA
